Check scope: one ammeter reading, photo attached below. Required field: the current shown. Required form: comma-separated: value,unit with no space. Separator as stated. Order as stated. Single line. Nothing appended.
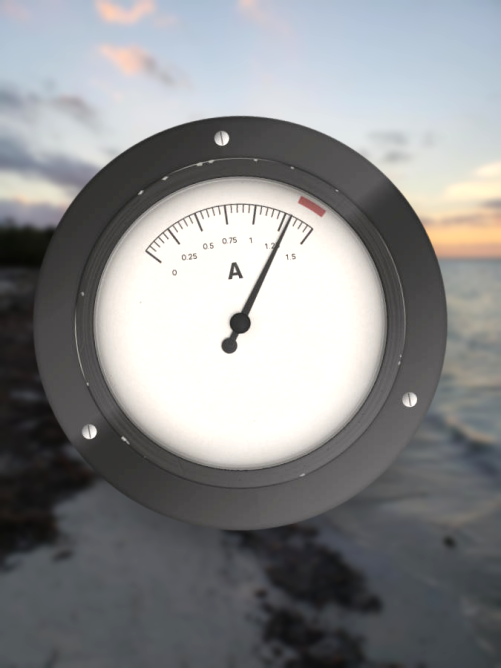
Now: 1.3,A
